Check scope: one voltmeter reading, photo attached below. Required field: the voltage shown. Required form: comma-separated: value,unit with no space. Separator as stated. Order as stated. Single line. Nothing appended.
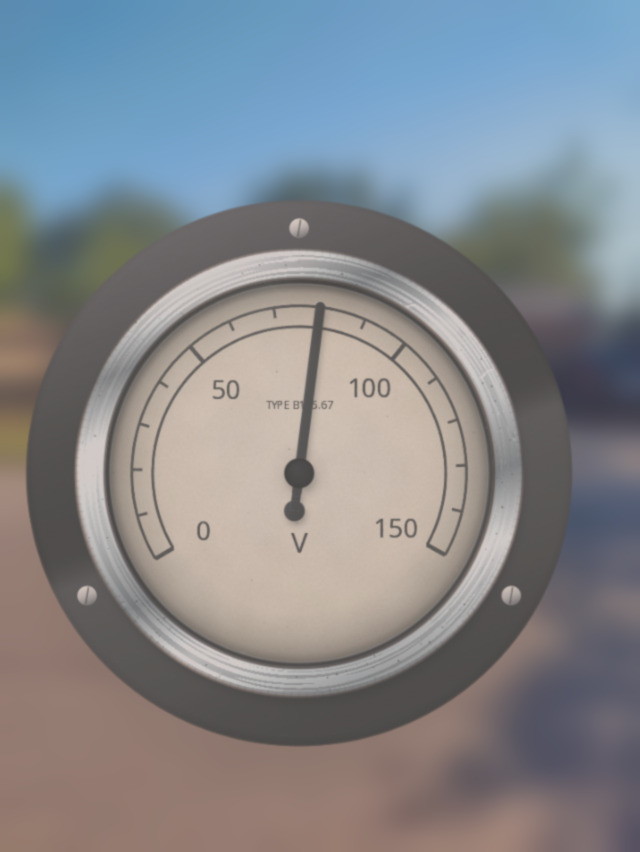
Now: 80,V
